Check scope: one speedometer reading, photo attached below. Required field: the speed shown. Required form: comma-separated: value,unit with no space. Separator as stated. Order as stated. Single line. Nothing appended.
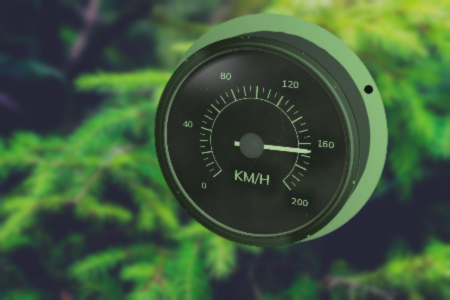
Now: 165,km/h
